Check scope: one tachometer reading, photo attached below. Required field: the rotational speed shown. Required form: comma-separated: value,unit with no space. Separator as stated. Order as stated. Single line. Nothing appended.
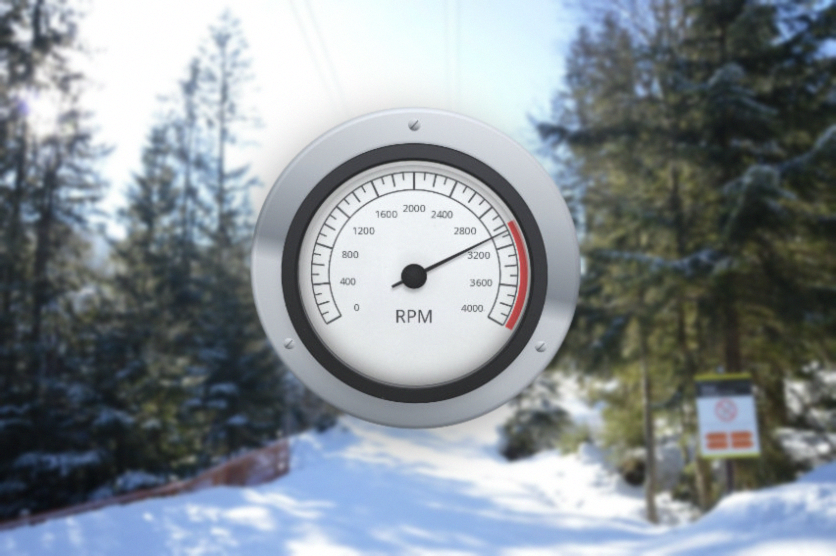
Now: 3050,rpm
